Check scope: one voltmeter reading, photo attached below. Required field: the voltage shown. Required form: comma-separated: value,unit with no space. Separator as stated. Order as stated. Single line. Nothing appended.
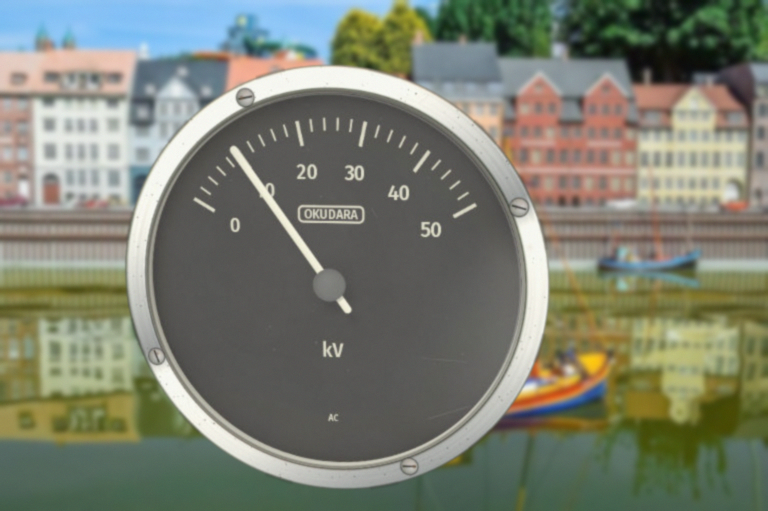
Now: 10,kV
